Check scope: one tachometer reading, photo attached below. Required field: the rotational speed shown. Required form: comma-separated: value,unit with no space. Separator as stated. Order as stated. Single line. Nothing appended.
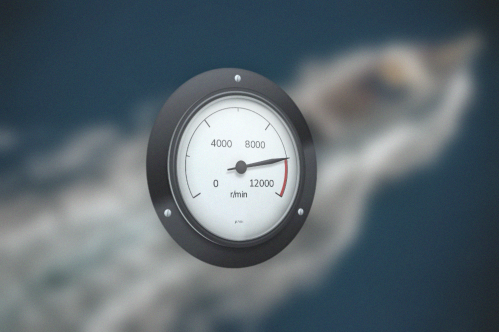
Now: 10000,rpm
